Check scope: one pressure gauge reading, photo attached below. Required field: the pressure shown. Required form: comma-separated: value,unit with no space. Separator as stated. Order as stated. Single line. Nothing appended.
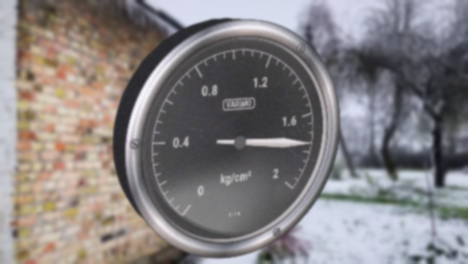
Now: 1.75,kg/cm²
